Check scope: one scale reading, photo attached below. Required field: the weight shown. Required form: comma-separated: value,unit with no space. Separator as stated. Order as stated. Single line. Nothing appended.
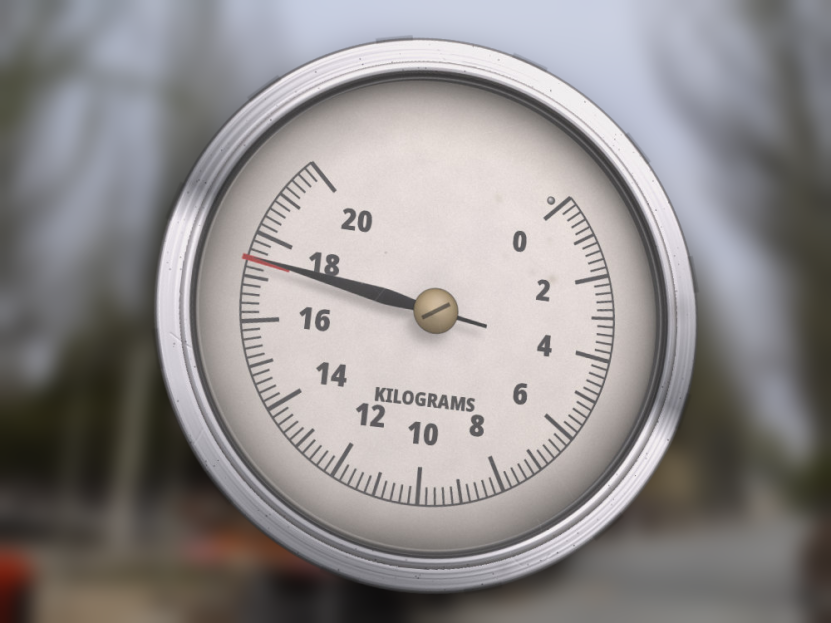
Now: 17.4,kg
